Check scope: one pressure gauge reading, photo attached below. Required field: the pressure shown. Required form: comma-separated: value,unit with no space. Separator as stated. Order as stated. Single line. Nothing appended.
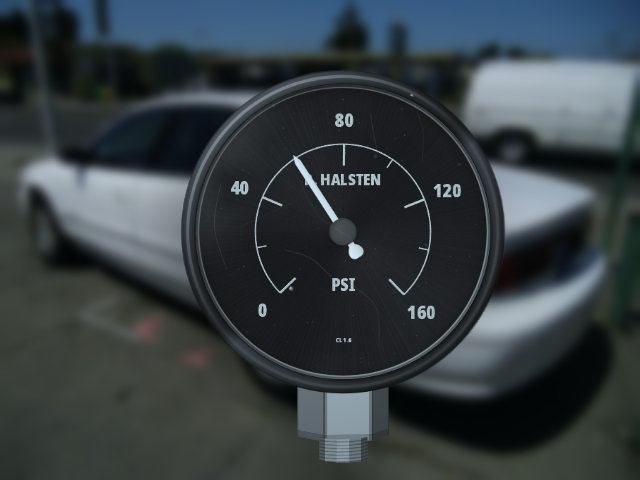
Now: 60,psi
